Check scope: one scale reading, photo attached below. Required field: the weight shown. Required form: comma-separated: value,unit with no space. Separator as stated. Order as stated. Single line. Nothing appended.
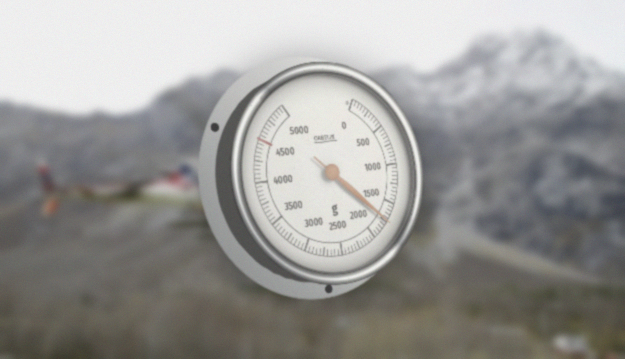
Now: 1750,g
